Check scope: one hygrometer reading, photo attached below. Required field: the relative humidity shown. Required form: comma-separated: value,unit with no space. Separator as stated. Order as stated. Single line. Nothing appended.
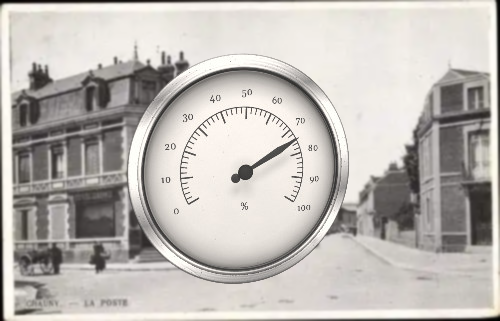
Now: 74,%
